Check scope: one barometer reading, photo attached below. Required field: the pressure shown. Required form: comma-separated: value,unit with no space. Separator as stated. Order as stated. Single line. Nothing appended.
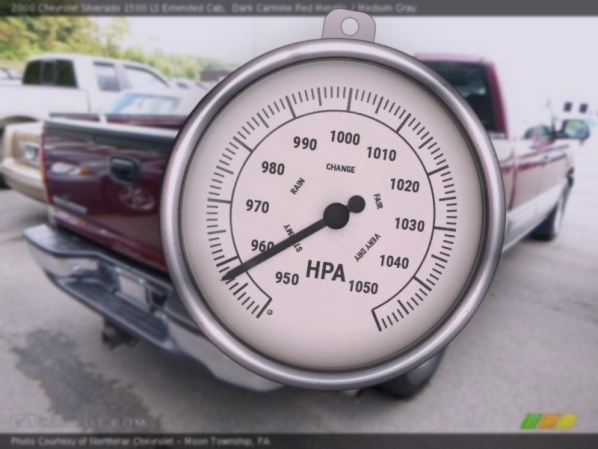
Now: 958,hPa
